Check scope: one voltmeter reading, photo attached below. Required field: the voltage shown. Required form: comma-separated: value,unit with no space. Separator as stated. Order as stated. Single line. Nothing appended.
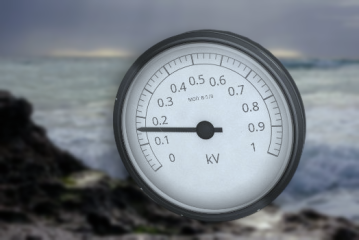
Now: 0.16,kV
